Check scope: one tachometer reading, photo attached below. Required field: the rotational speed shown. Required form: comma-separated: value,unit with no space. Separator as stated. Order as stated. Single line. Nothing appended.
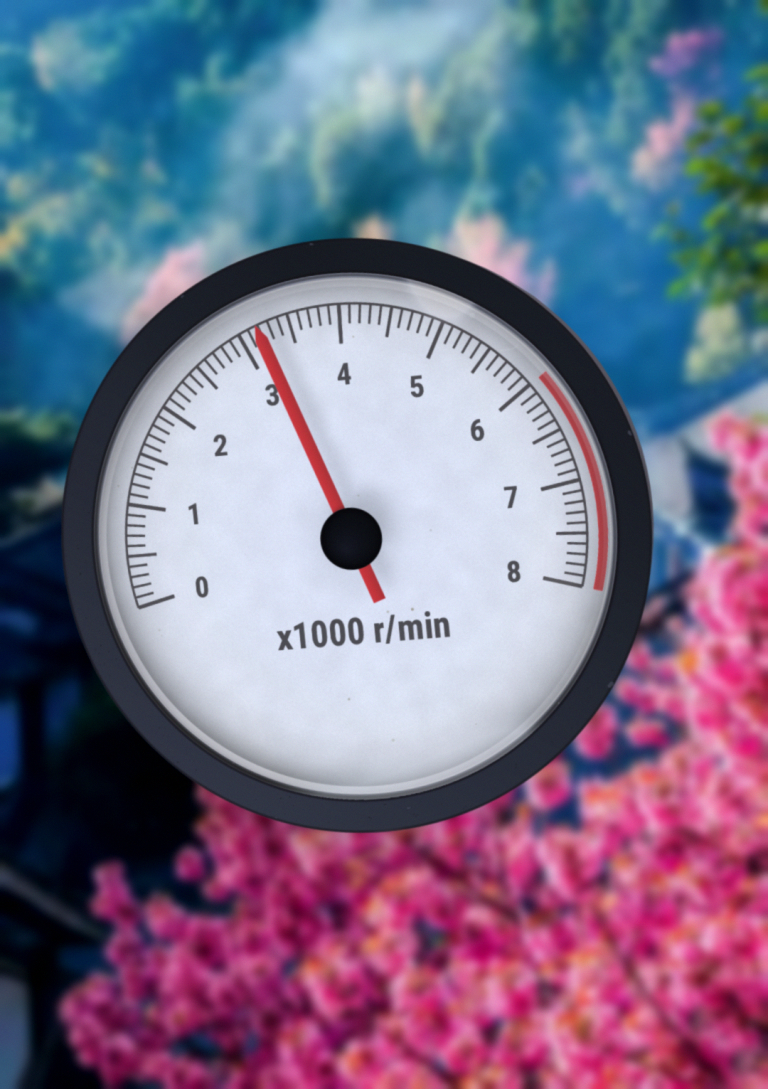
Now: 3200,rpm
